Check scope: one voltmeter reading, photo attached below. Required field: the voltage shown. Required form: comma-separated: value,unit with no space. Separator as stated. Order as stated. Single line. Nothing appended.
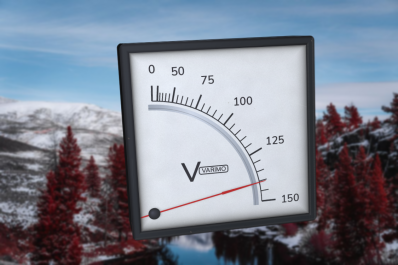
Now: 140,V
